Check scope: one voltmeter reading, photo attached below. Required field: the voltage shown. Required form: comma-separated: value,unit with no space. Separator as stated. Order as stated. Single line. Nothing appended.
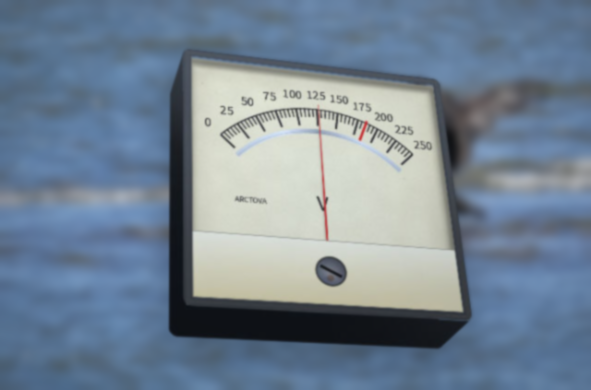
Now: 125,V
